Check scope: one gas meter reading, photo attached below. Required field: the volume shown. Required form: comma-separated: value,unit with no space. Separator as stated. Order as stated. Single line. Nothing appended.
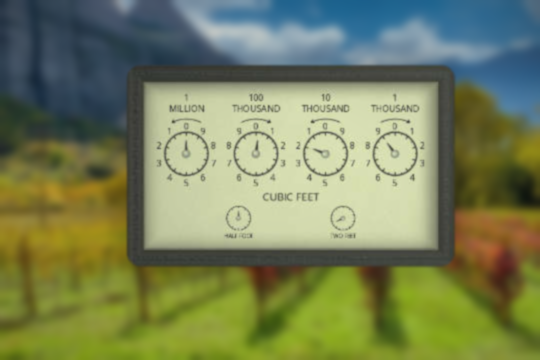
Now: 1900,ft³
